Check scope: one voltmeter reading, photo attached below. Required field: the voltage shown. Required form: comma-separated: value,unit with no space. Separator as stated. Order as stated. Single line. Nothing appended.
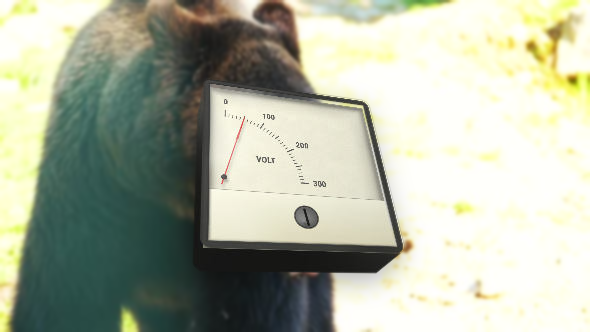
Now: 50,V
